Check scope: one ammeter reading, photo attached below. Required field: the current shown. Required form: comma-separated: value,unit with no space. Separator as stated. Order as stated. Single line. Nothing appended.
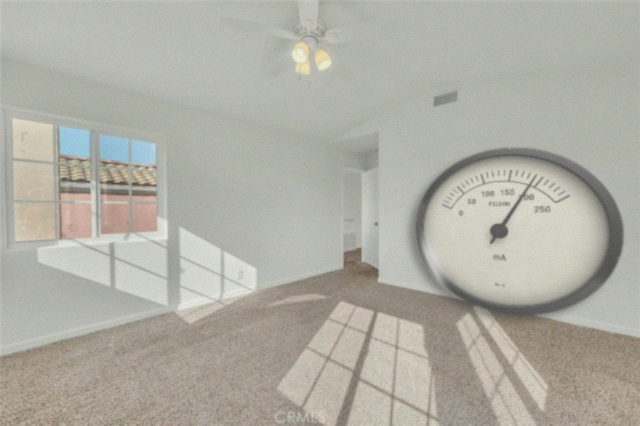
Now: 190,mA
